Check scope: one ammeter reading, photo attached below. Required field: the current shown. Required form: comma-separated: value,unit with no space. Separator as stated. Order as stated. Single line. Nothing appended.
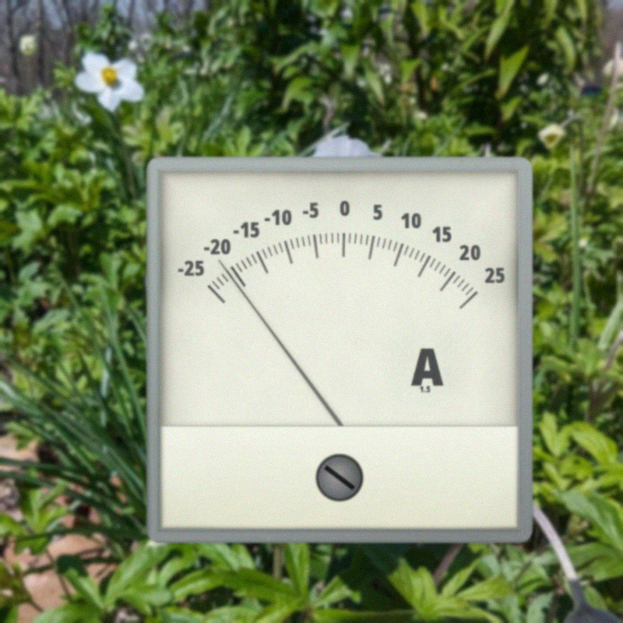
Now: -21,A
